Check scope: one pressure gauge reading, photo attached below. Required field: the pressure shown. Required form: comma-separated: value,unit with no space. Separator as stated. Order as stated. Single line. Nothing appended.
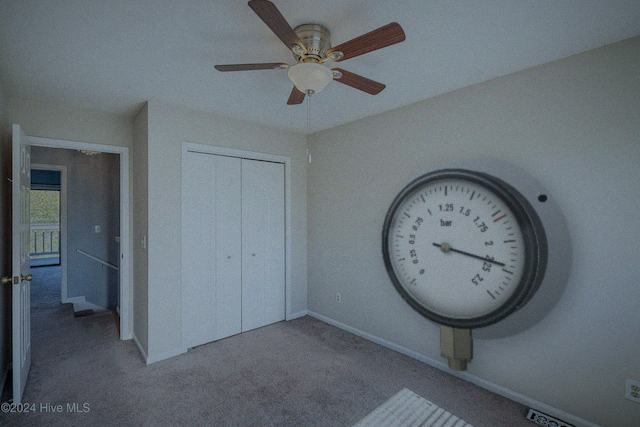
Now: 2.2,bar
